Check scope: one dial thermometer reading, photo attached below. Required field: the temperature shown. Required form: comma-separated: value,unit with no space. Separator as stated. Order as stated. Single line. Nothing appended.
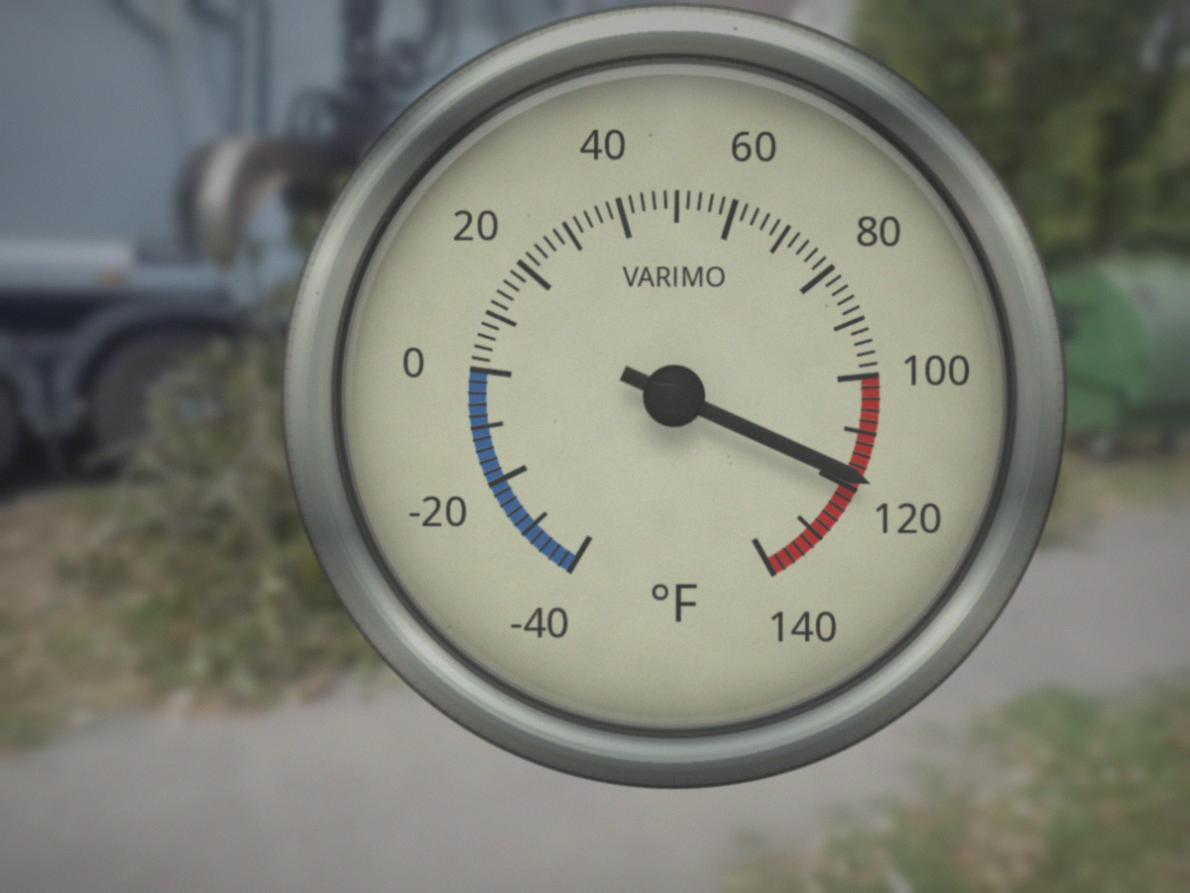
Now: 118,°F
